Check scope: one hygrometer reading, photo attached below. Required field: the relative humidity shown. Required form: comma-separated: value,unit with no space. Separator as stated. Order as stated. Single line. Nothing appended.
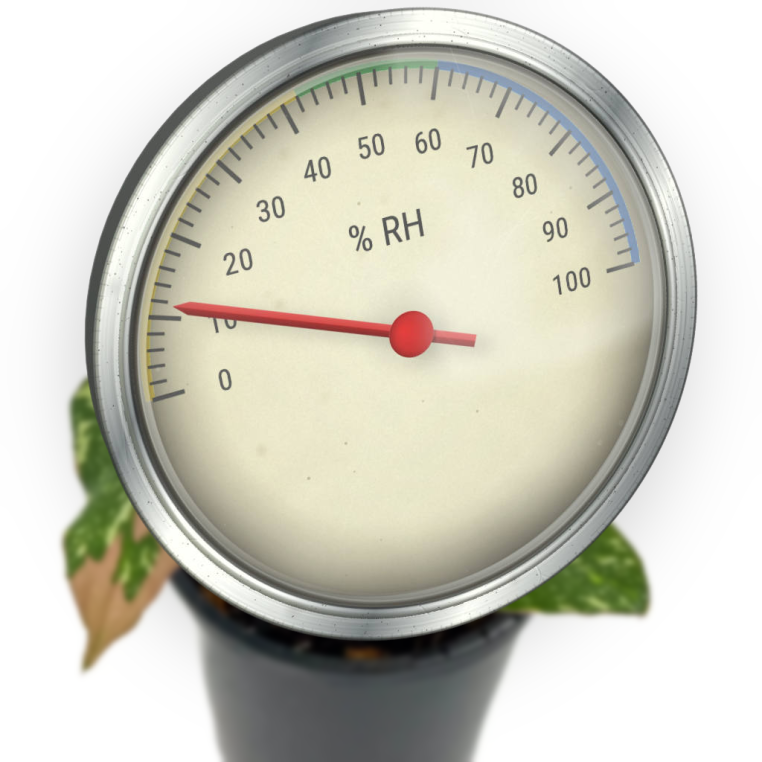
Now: 12,%
